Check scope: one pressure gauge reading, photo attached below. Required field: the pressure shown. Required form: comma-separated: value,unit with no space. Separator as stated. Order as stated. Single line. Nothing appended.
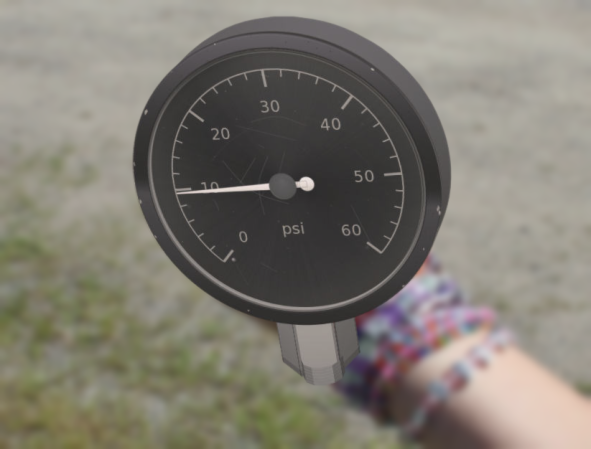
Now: 10,psi
